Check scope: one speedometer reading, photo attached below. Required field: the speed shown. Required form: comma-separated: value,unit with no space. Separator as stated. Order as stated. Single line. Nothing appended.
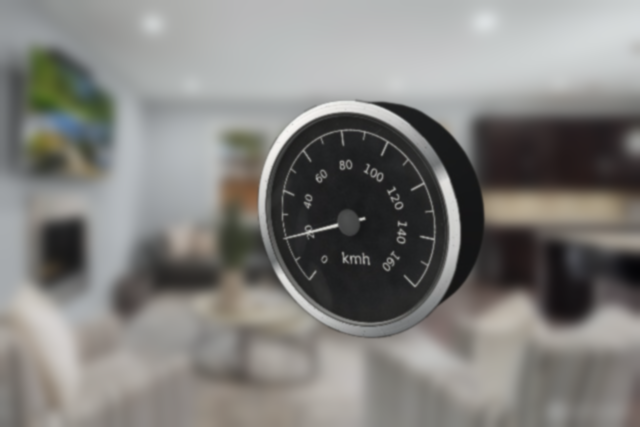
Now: 20,km/h
